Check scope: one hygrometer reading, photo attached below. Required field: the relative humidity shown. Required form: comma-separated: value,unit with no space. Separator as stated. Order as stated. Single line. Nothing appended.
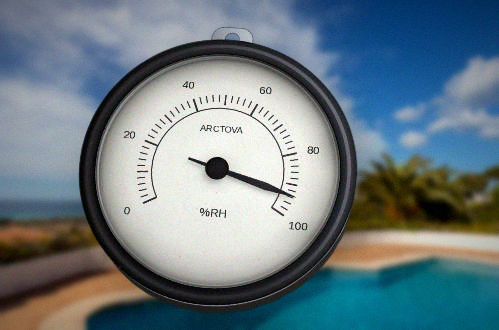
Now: 94,%
